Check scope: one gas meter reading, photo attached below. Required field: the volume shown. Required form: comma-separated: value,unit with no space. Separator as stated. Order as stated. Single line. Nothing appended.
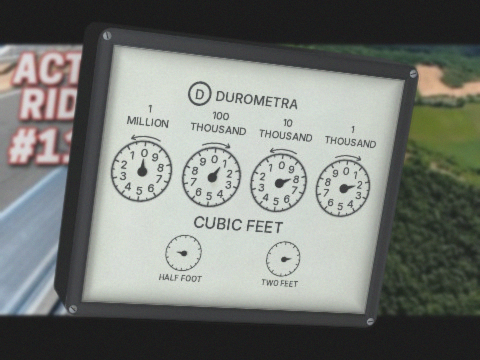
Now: 8200,ft³
